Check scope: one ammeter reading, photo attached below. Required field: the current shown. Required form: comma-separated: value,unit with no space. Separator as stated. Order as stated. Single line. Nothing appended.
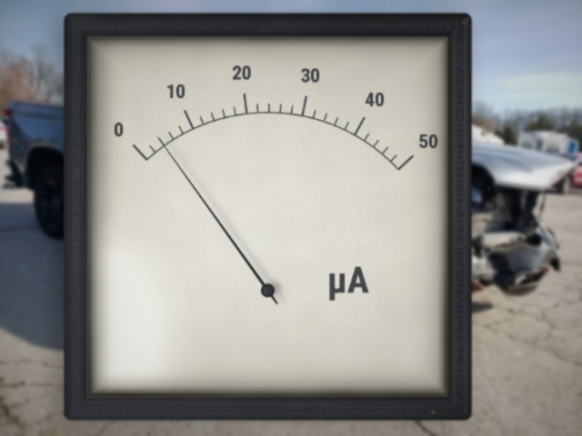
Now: 4,µA
